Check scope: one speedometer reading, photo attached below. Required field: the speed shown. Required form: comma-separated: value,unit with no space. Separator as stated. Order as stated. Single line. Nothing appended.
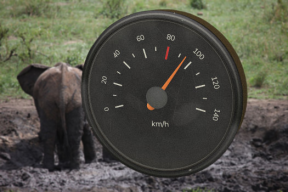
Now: 95,km/h
